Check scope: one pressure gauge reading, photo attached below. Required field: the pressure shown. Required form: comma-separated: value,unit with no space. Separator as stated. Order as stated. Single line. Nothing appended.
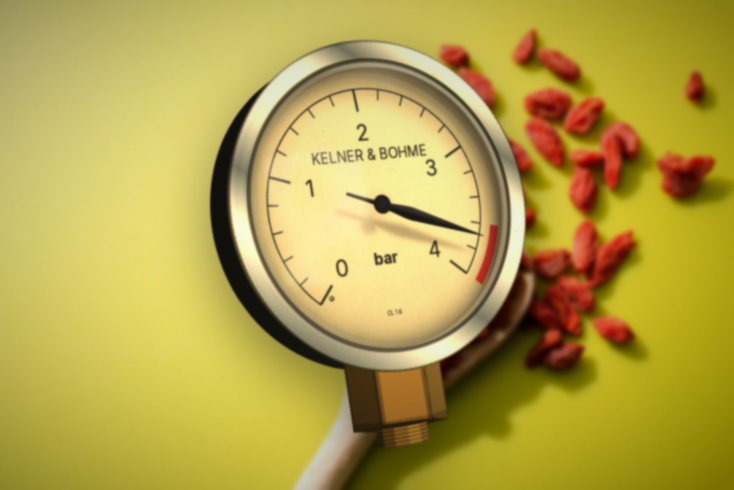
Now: 3.7,bar
